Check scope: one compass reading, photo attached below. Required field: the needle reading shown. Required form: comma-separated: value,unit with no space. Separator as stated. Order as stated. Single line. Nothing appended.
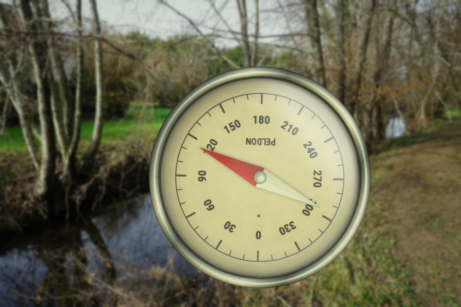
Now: 115,°
